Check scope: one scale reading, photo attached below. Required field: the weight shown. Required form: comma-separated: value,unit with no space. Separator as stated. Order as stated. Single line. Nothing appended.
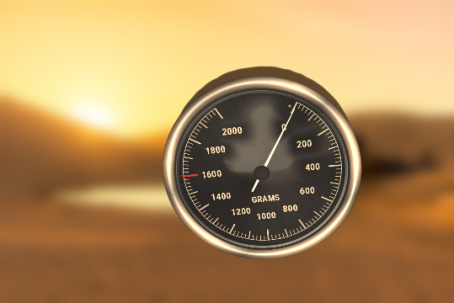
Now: 0,g
